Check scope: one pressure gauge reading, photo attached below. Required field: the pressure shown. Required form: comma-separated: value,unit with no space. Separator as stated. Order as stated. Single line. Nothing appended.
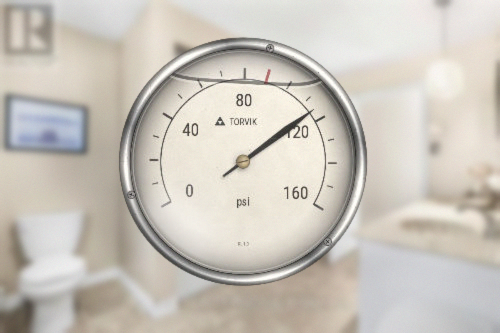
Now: 115,psi
